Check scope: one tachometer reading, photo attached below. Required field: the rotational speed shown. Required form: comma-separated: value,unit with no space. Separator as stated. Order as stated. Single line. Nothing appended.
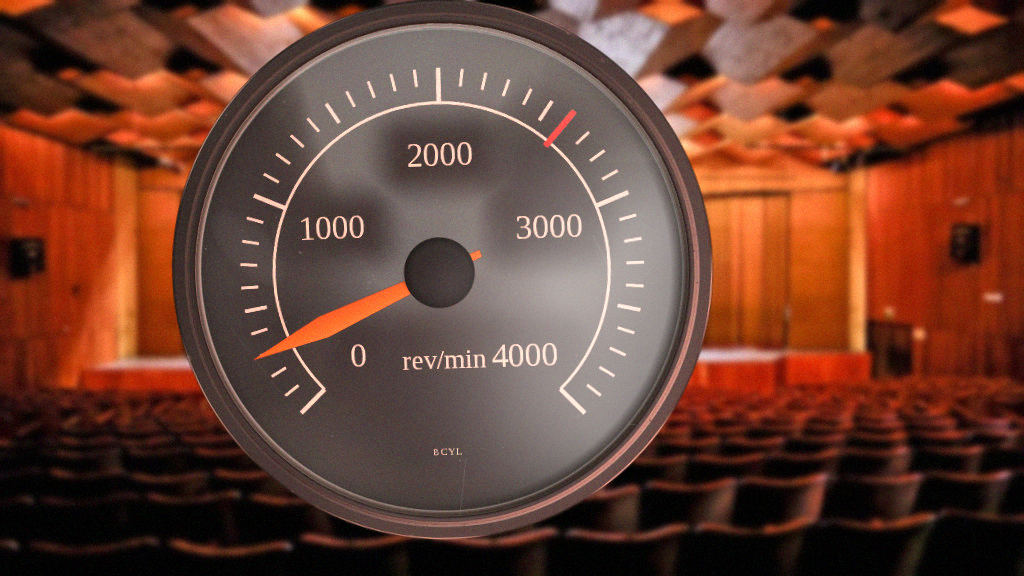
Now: 300,rpm
